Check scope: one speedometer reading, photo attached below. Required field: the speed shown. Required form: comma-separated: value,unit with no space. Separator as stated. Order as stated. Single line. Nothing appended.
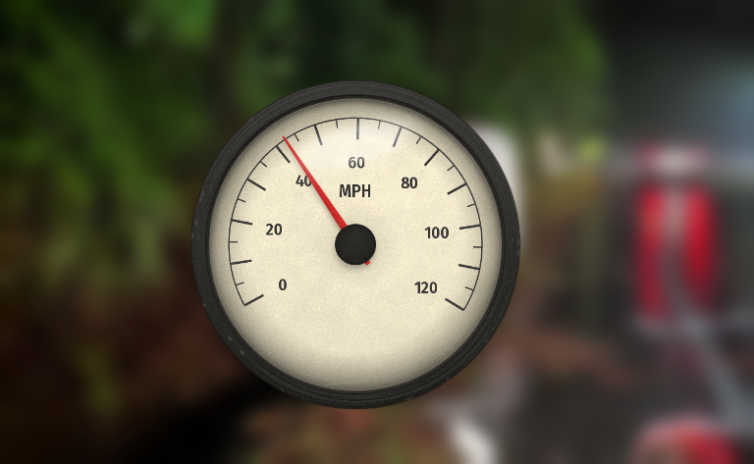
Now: 42.5,mph
